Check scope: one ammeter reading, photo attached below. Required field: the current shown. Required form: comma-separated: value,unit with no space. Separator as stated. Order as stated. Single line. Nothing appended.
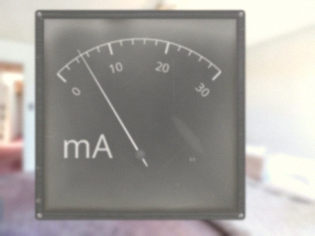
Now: 5,mA
